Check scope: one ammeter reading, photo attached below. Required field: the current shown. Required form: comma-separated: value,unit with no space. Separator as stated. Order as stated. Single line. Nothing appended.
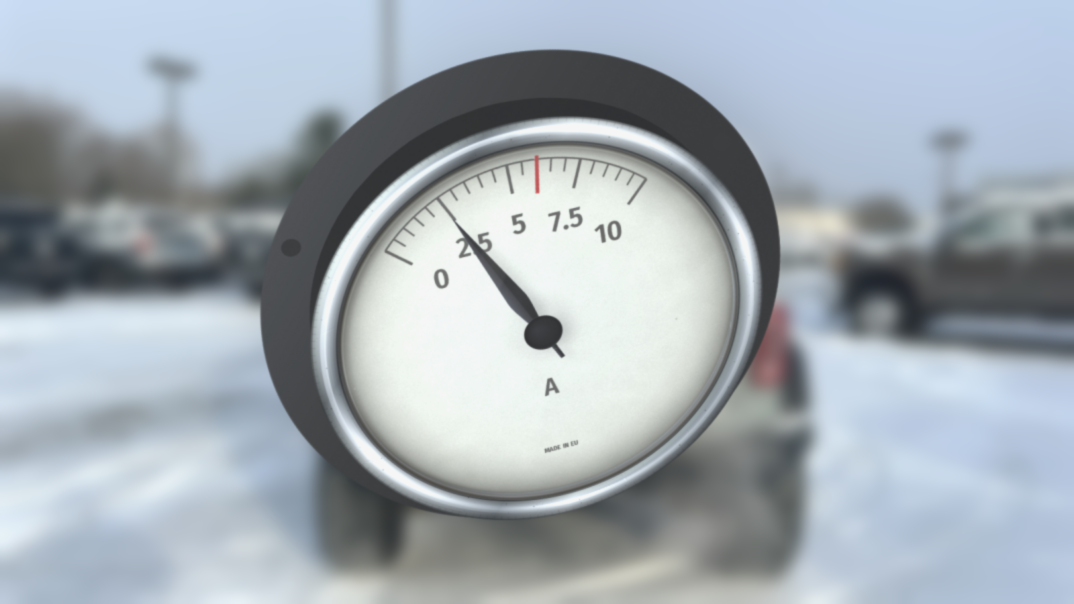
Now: 2.5,A
